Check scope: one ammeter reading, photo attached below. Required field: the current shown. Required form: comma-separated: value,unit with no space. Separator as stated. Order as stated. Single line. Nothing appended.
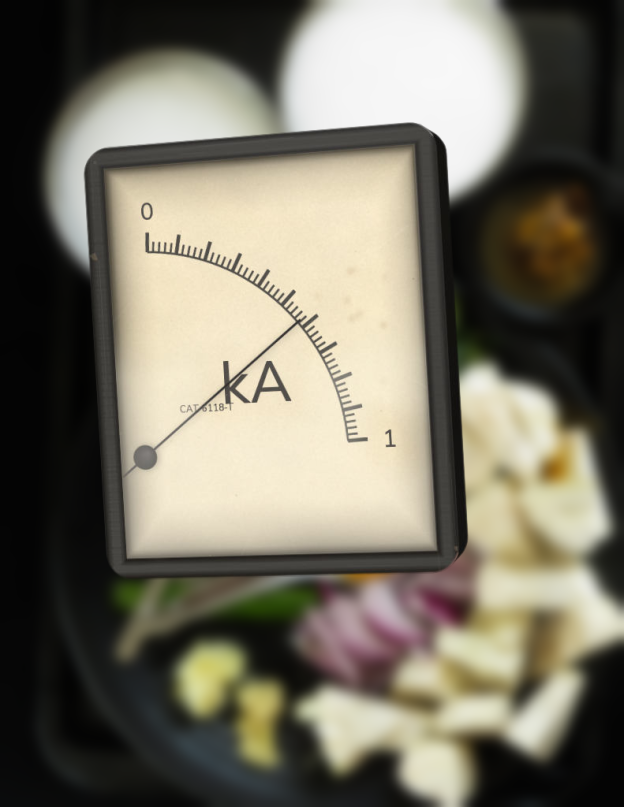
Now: 0.58,kA
